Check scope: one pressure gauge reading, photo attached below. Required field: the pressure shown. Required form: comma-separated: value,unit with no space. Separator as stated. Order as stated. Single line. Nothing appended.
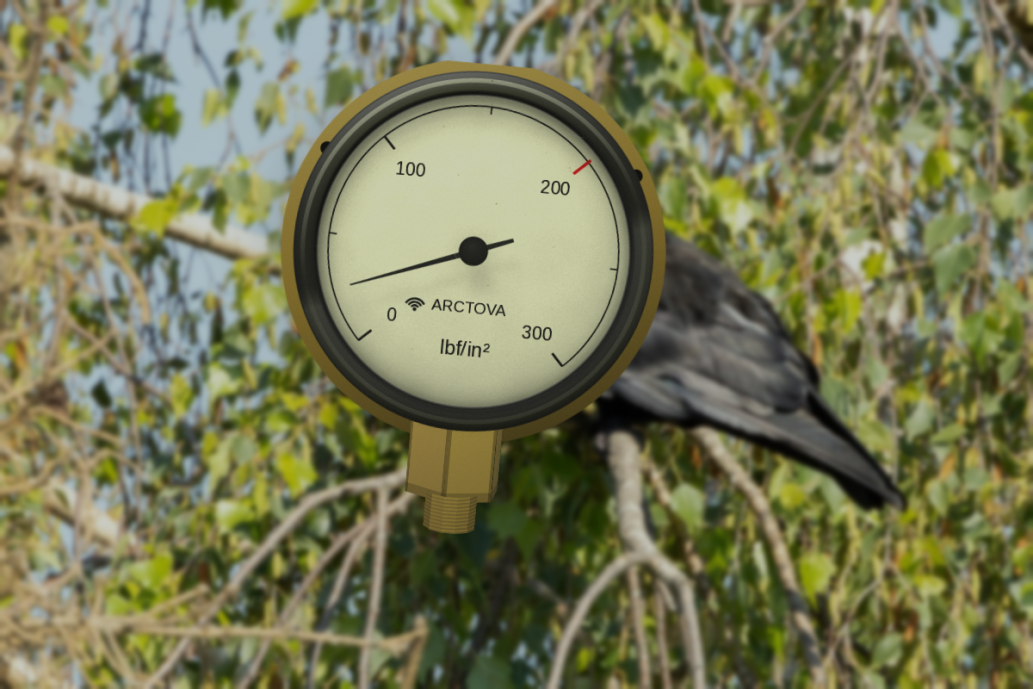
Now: 25,psi
